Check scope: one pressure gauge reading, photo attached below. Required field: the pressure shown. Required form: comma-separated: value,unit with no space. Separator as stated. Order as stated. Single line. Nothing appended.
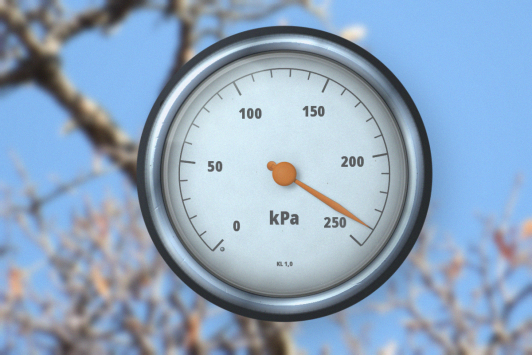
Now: 240,kPa
